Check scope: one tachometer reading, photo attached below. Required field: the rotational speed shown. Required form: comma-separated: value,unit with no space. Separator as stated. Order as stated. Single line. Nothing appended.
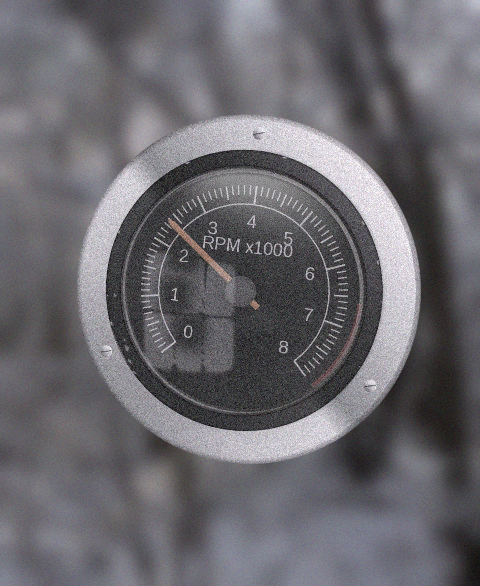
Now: 2400,rpm
